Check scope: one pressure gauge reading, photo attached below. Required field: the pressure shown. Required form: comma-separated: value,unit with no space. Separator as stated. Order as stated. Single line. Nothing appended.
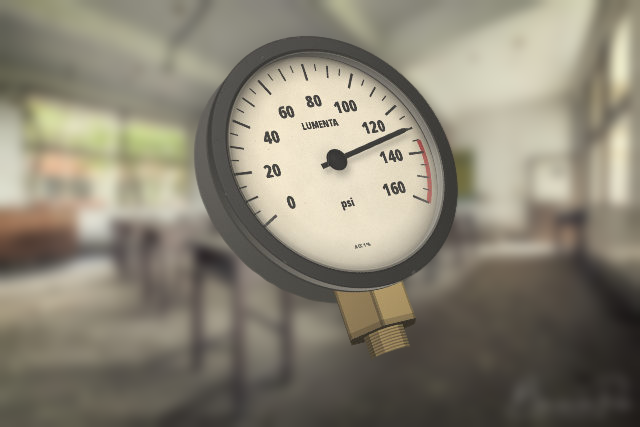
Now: 130,psi
